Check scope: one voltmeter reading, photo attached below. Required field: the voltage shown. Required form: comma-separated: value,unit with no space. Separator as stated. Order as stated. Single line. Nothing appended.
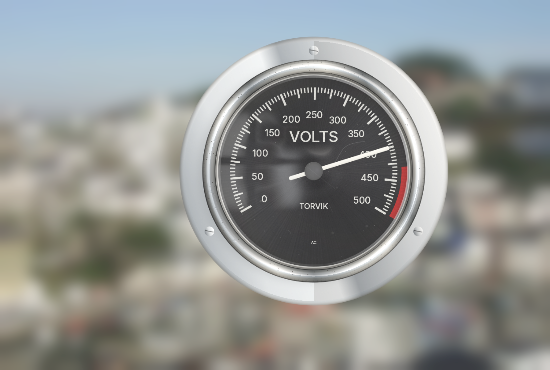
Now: 400,V
